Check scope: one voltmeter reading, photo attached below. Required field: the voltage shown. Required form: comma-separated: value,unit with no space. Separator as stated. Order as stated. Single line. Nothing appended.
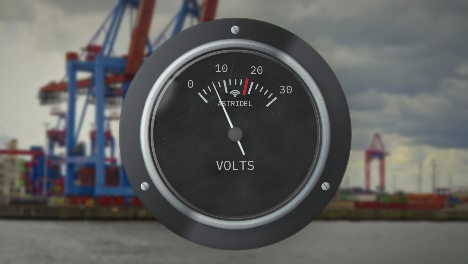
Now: 6,V
